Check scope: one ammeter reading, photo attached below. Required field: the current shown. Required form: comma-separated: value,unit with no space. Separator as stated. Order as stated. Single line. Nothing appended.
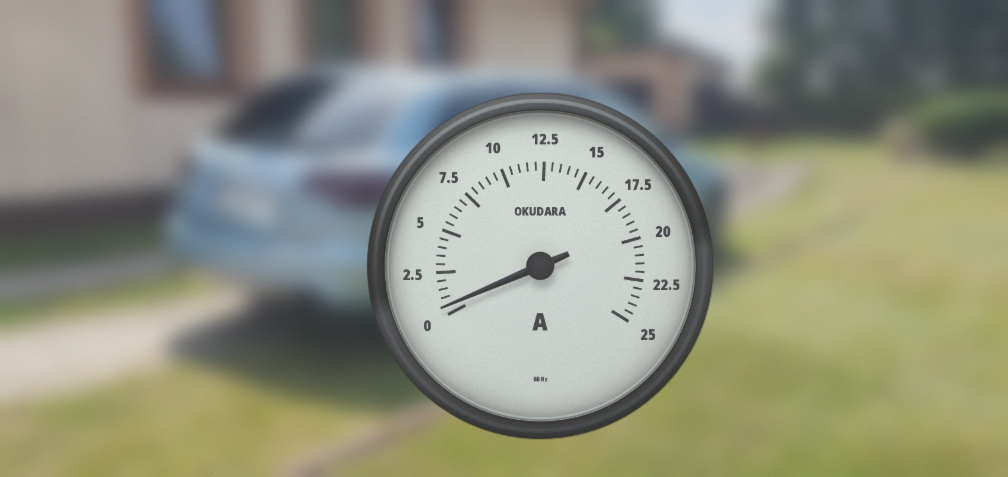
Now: 0.5,A
